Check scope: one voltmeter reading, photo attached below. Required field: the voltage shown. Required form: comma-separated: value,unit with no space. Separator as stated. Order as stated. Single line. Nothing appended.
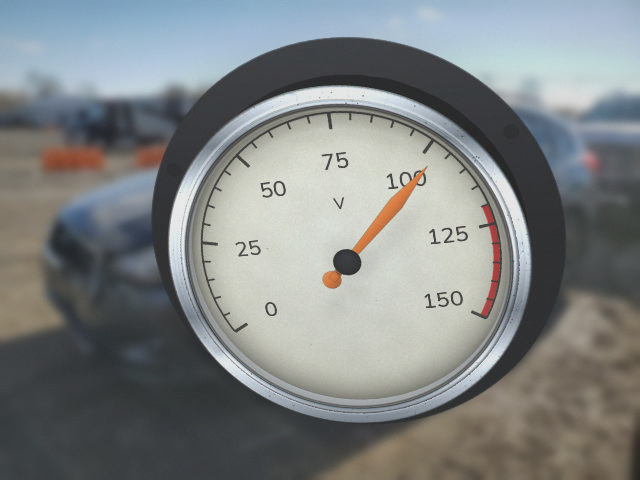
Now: 102.5,V
